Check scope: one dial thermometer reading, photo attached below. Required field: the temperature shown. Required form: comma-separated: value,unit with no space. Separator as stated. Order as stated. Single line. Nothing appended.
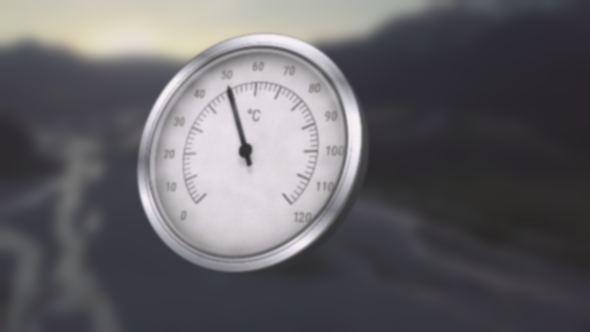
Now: 50,°C
